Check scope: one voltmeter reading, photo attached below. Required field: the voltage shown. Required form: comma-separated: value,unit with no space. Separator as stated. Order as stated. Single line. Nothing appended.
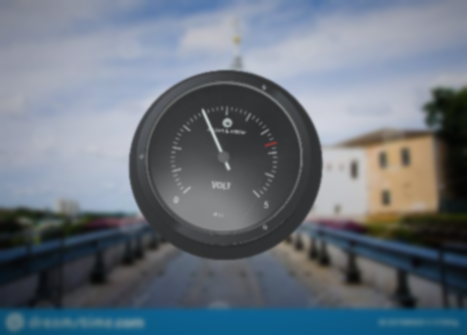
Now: 2,V
